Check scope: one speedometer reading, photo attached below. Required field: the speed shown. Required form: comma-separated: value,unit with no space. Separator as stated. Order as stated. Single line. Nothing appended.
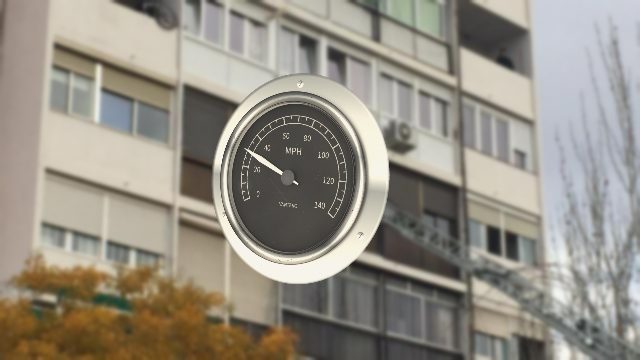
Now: 30,mph
